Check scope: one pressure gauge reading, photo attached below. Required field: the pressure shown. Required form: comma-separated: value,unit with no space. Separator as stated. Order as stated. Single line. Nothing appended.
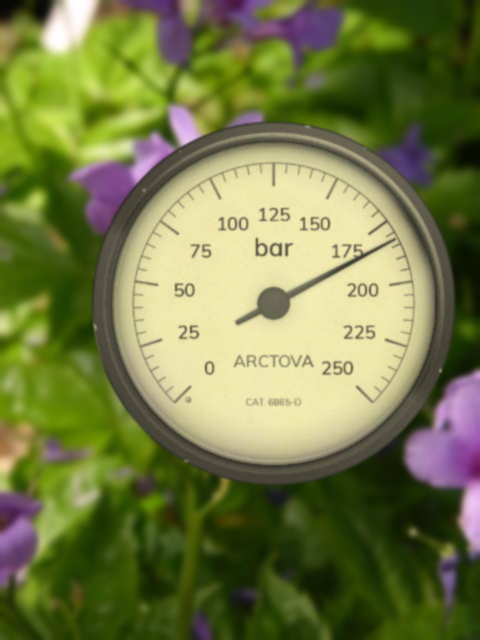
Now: 182.5,bar
